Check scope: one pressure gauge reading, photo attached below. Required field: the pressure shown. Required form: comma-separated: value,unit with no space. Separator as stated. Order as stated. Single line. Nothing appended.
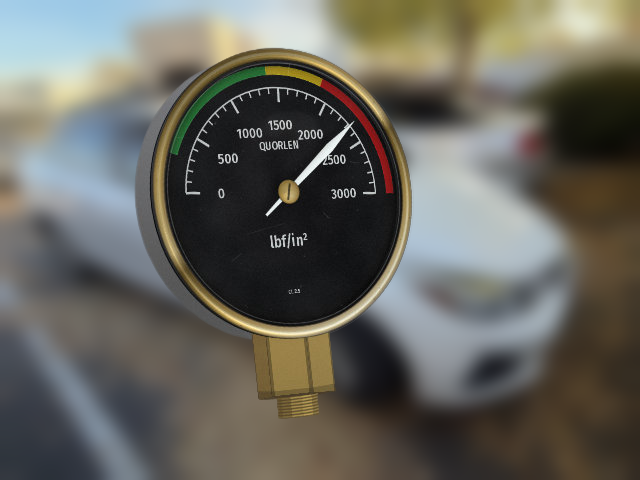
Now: 2300,psi
